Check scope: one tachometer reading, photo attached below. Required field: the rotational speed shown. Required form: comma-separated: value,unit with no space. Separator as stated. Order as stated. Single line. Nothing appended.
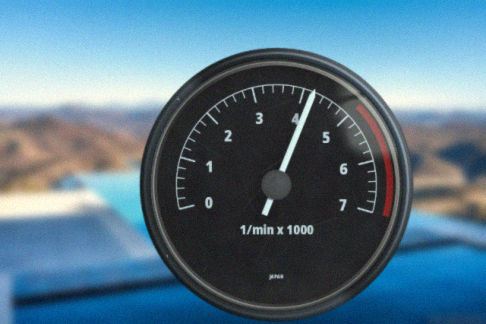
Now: 4200,rpm
